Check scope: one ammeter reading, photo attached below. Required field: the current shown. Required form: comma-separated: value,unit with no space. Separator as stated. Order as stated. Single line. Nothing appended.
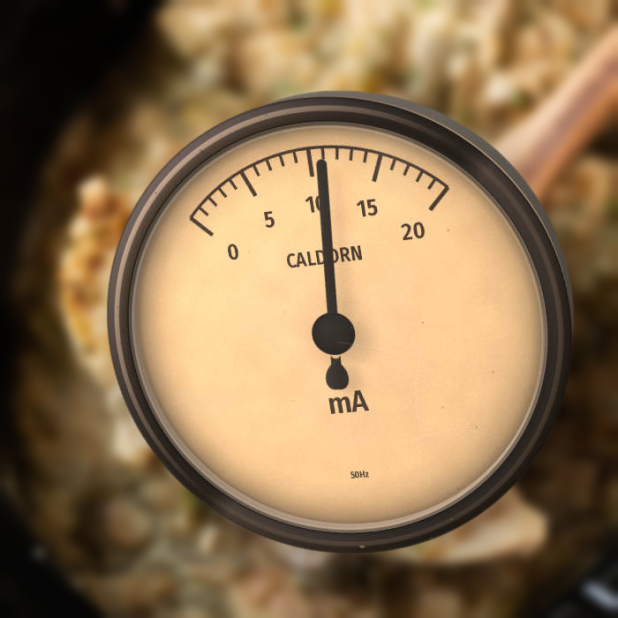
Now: 11,mA
